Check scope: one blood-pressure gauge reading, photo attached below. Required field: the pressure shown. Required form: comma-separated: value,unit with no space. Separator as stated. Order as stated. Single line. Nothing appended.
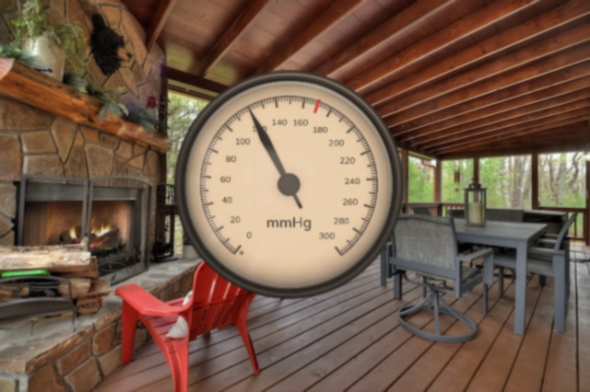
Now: 120,mmHg
